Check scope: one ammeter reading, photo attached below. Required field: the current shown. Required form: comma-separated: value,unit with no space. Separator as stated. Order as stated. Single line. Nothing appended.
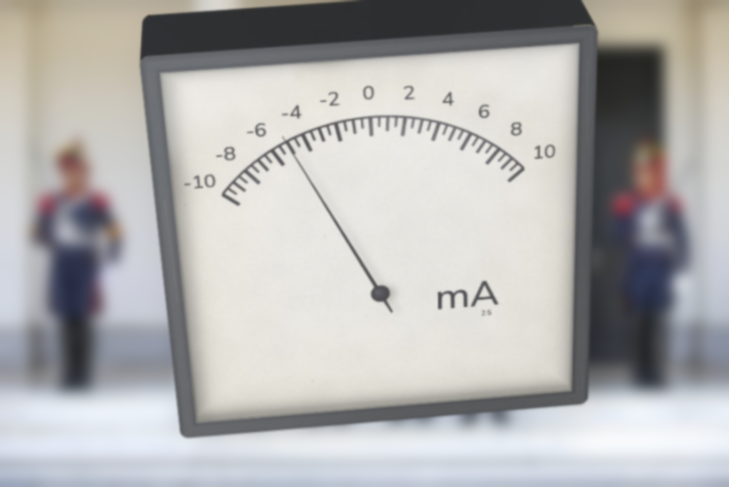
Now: -5,mA
